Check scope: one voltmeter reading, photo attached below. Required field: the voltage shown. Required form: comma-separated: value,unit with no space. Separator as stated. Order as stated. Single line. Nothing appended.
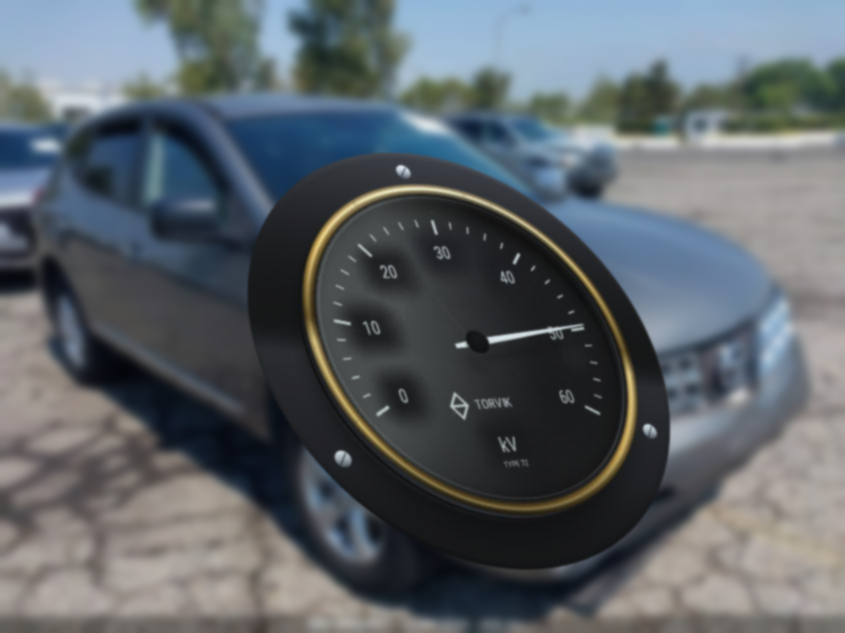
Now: 50,kV
